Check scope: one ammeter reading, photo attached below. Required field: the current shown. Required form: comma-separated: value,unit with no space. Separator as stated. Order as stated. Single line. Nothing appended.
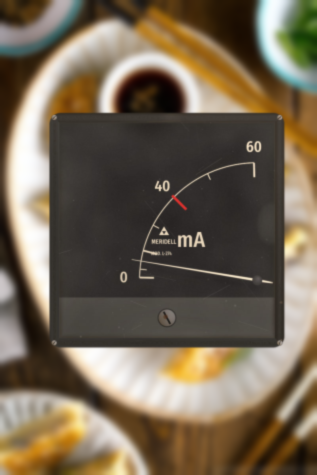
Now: 15,mA
